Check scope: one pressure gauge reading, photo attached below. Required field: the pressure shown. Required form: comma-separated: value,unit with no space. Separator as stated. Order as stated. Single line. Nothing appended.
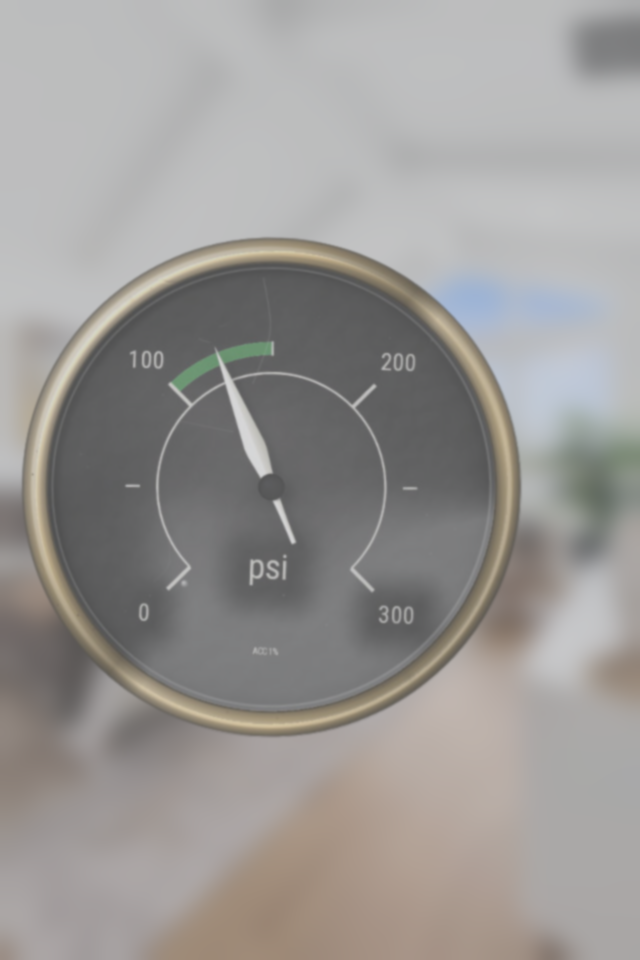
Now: 125,psi
